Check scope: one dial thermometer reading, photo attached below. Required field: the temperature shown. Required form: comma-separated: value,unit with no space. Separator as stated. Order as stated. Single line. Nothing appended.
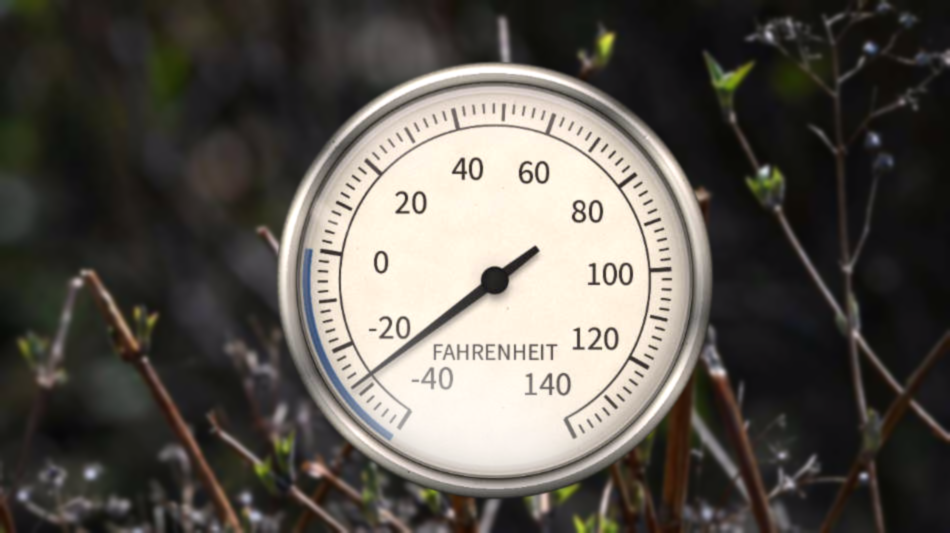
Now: -28,°F
